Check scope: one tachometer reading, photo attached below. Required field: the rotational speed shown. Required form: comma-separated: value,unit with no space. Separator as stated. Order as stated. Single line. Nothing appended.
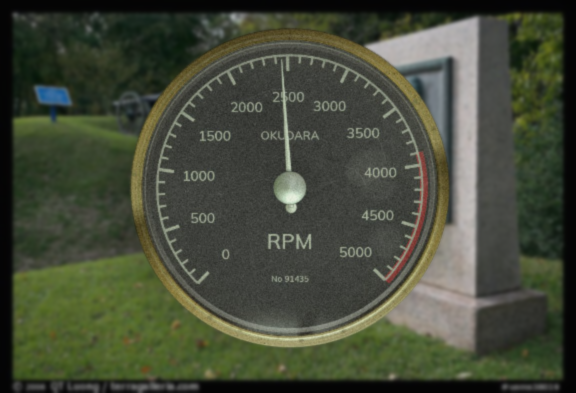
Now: 2450,rpm
